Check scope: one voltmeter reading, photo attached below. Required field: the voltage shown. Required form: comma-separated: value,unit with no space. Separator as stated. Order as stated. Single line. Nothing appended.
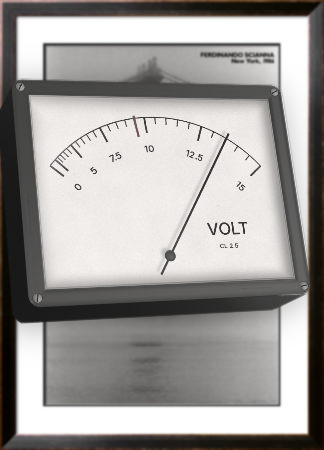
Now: 13.5,V
